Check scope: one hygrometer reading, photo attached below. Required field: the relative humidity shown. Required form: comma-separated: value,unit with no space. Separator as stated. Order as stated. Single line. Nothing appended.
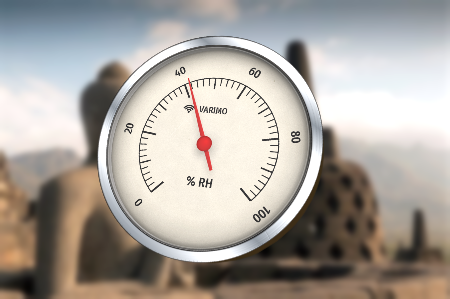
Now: 42,%
